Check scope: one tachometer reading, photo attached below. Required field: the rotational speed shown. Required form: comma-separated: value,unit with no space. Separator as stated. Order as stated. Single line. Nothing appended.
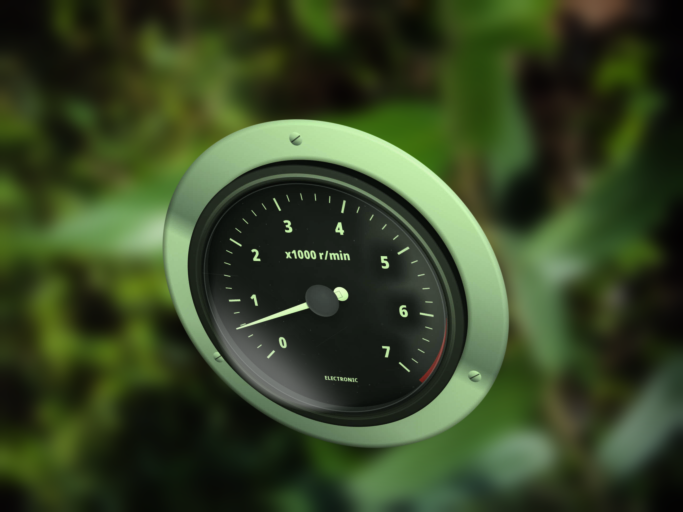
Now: 600,rpm
